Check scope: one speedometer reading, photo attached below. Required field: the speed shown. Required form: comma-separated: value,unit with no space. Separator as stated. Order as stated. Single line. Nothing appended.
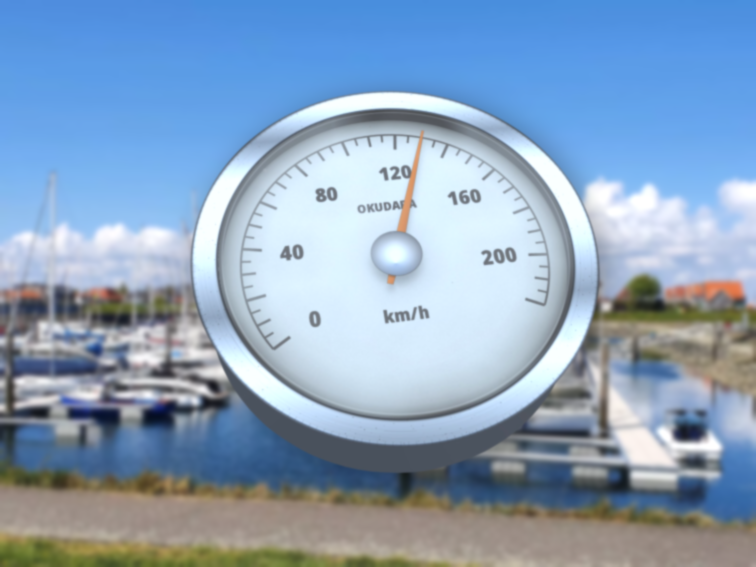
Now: 130,km/h
